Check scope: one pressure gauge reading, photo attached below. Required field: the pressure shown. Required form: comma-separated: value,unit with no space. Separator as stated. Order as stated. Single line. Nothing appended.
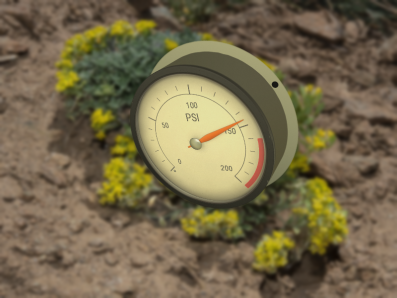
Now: 145,psi
